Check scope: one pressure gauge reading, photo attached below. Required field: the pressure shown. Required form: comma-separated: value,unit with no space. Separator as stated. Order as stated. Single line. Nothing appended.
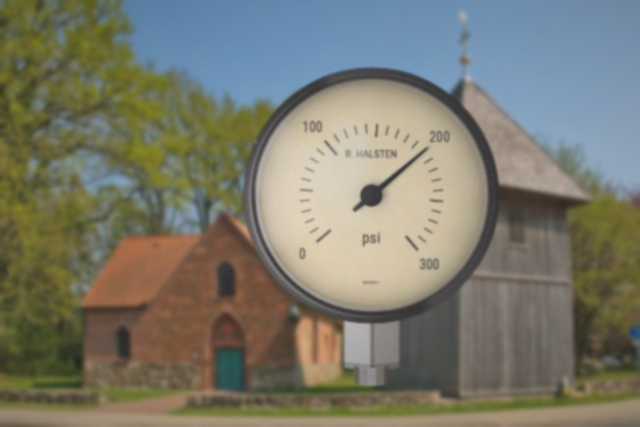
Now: 200,psi
